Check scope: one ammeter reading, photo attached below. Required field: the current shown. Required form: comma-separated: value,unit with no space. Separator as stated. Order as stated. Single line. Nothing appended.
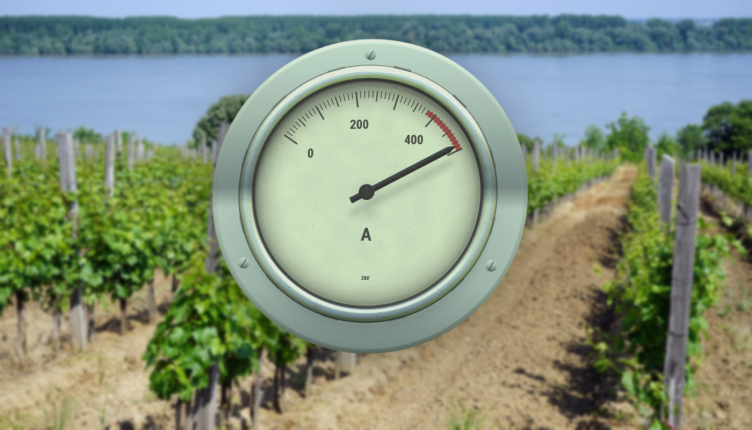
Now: 490,A
